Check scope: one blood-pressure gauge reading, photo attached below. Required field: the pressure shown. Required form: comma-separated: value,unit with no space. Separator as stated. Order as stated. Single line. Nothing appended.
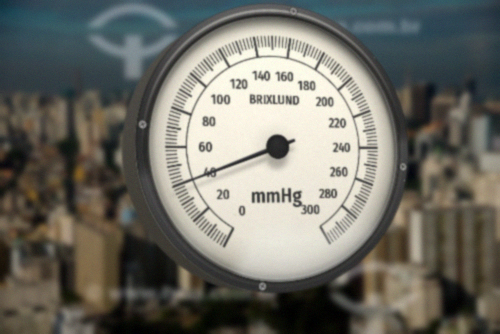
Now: 40,mmHg
